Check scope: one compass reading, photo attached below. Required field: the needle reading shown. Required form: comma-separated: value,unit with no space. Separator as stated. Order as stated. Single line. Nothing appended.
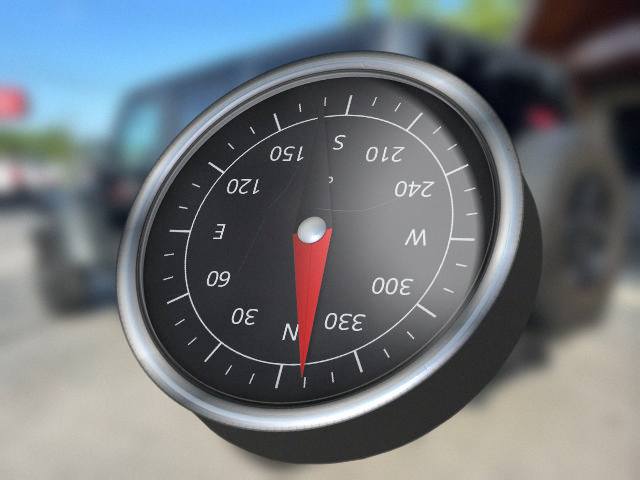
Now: 350,°
